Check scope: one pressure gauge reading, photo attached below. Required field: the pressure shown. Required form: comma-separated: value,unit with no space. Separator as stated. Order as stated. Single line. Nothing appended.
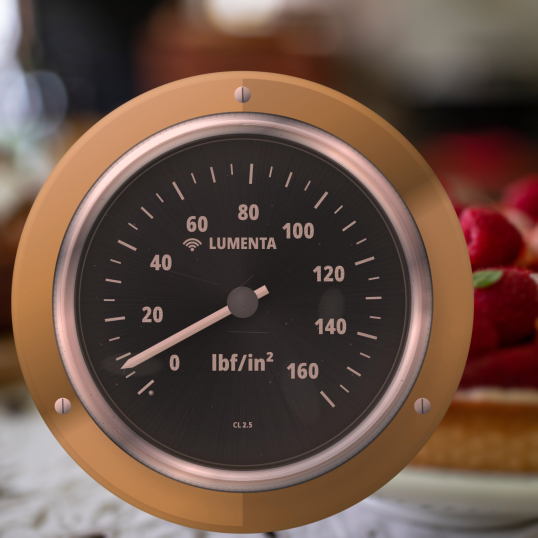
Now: 7.5,psi
